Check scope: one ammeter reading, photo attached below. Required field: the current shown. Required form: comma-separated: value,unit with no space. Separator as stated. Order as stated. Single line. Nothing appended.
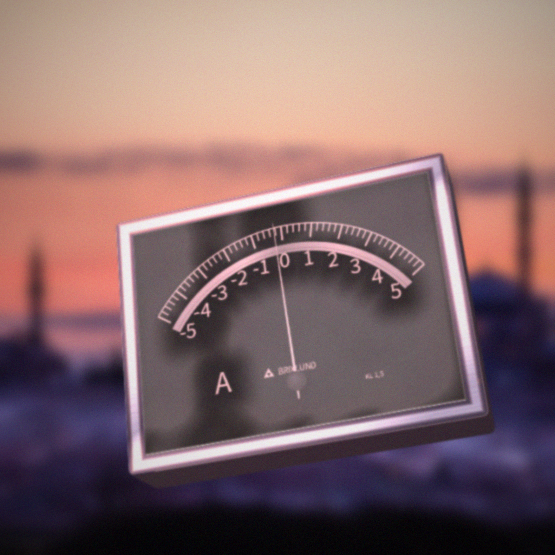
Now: -0.2,A
